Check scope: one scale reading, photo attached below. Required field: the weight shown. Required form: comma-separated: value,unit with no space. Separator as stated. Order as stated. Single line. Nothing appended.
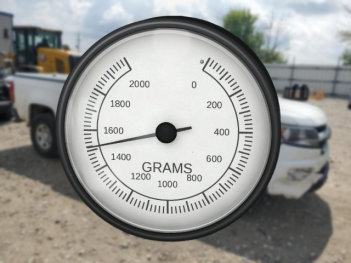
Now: 1520,g
